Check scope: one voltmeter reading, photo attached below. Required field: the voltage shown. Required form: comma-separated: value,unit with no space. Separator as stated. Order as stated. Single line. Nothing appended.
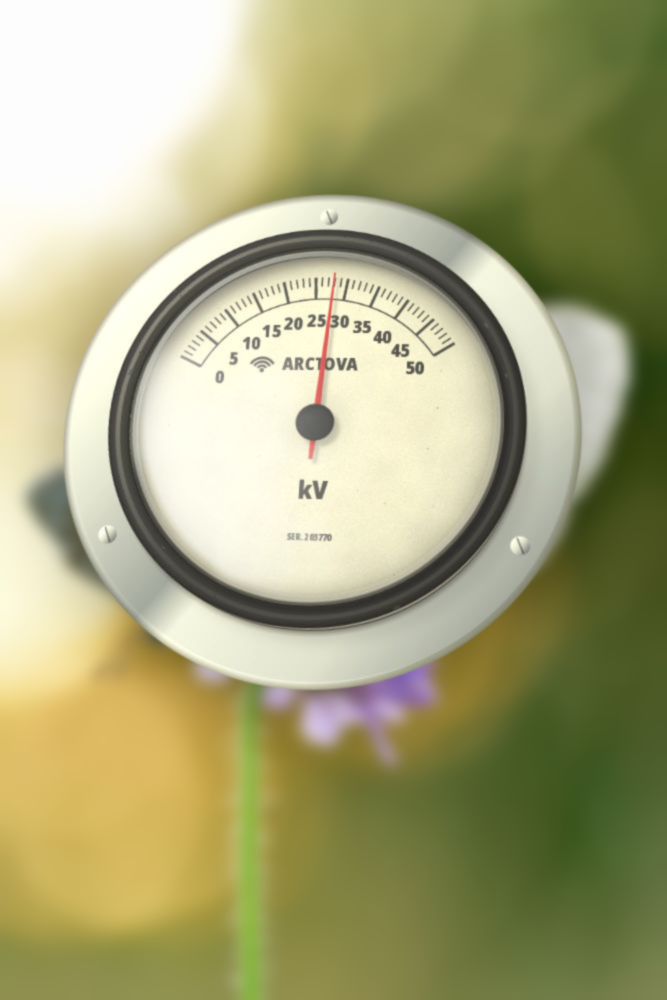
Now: 28,kV
